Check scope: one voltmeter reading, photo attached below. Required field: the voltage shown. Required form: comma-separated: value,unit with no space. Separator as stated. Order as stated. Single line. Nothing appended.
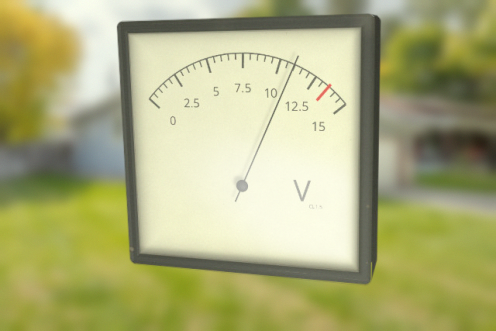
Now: 11,V
